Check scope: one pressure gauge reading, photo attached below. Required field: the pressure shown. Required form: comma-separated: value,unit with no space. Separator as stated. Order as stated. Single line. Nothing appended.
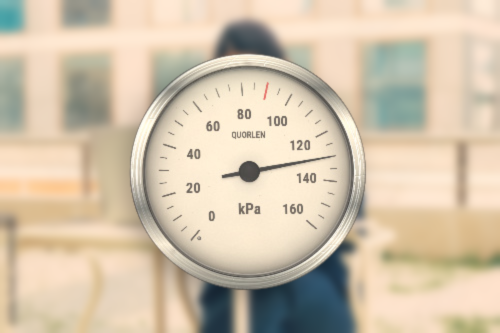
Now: 130,kPa
